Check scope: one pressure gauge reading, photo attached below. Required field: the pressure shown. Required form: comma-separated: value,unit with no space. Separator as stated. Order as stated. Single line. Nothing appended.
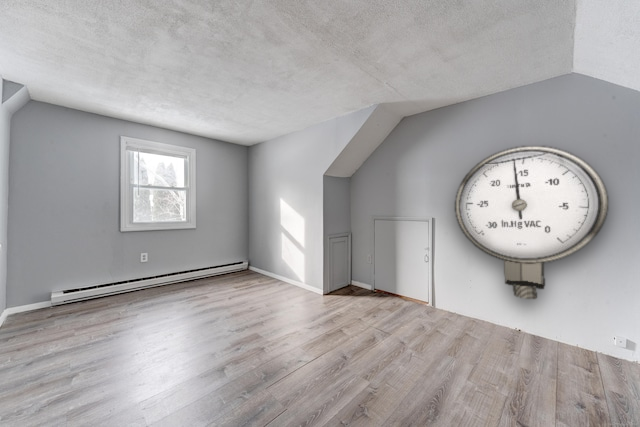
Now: -16,inHg
